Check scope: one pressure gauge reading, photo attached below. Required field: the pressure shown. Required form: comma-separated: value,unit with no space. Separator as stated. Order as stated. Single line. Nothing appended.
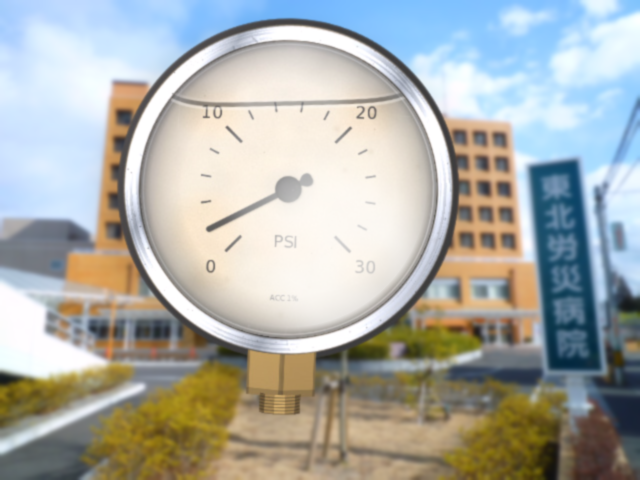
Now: 2,psi
